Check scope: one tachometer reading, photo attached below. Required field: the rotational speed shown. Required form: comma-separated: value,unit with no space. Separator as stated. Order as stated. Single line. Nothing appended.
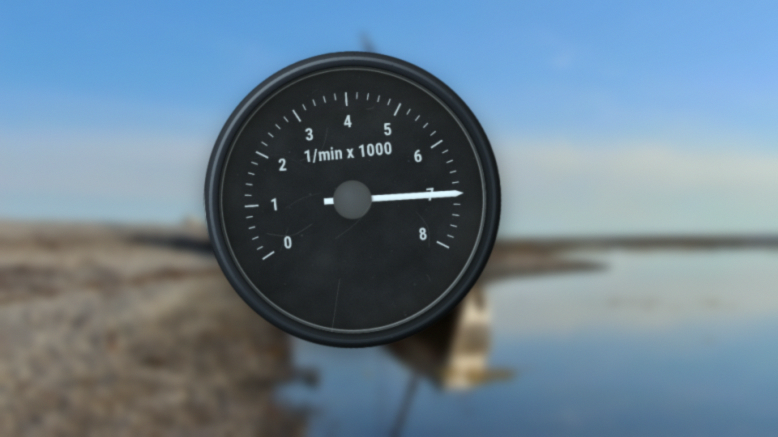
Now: 7000,rpm
